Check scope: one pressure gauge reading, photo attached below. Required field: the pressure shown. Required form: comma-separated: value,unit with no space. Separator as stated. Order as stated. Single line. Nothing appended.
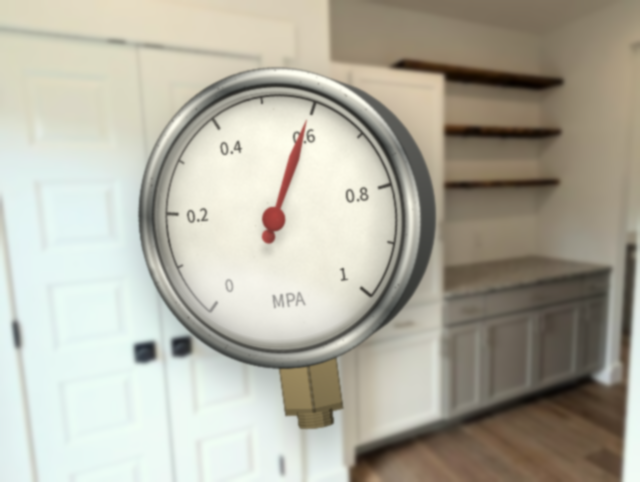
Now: 0.6,MPa
